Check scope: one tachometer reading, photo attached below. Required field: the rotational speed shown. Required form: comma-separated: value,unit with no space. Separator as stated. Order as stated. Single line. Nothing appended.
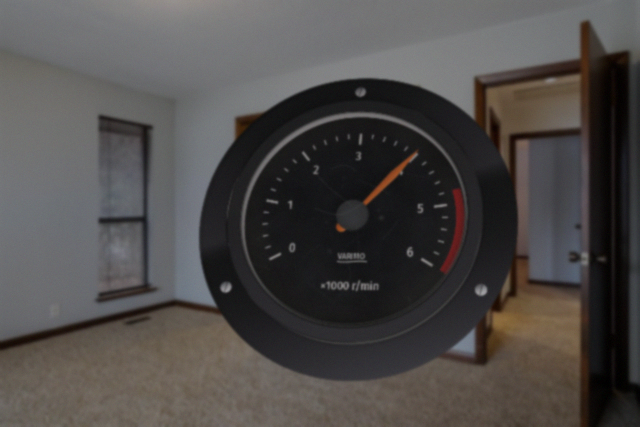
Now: 4000,rpm
